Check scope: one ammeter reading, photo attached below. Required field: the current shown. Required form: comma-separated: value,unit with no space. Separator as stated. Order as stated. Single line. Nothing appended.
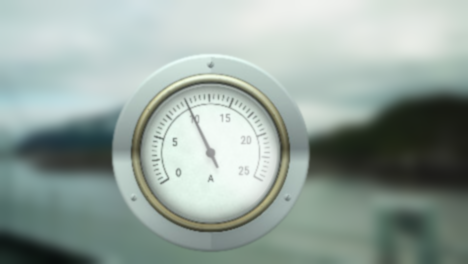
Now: 10,A
